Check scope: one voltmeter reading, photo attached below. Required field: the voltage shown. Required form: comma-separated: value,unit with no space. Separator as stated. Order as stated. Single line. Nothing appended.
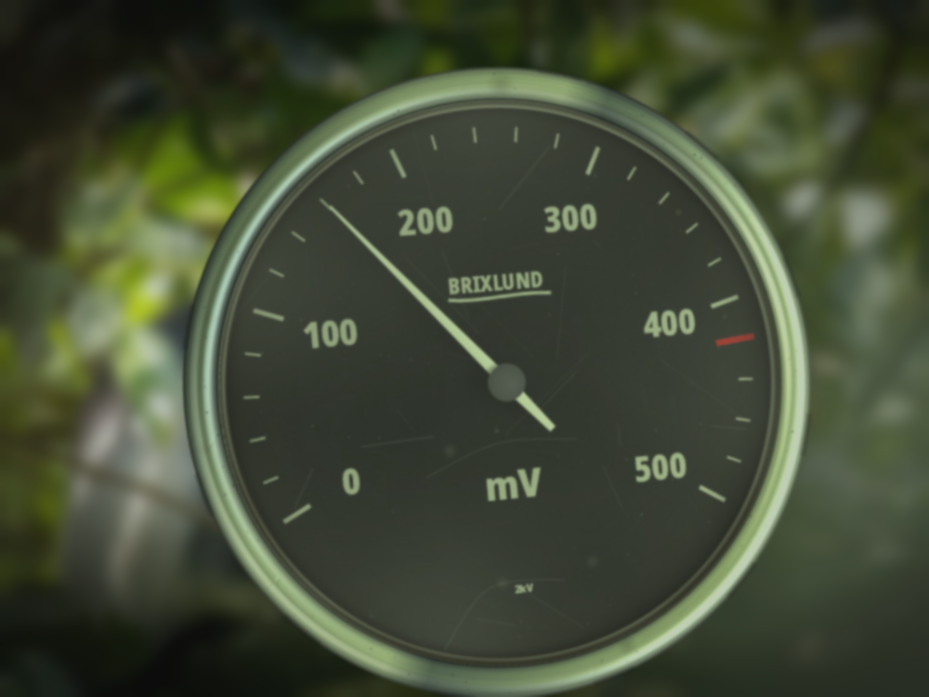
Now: 160,mV
